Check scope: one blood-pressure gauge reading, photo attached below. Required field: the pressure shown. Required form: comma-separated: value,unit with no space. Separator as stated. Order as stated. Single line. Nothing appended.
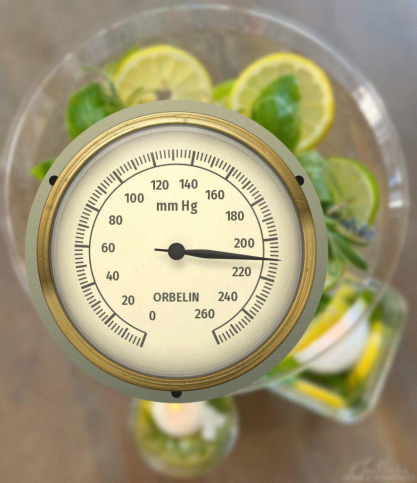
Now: 210,mmHg
